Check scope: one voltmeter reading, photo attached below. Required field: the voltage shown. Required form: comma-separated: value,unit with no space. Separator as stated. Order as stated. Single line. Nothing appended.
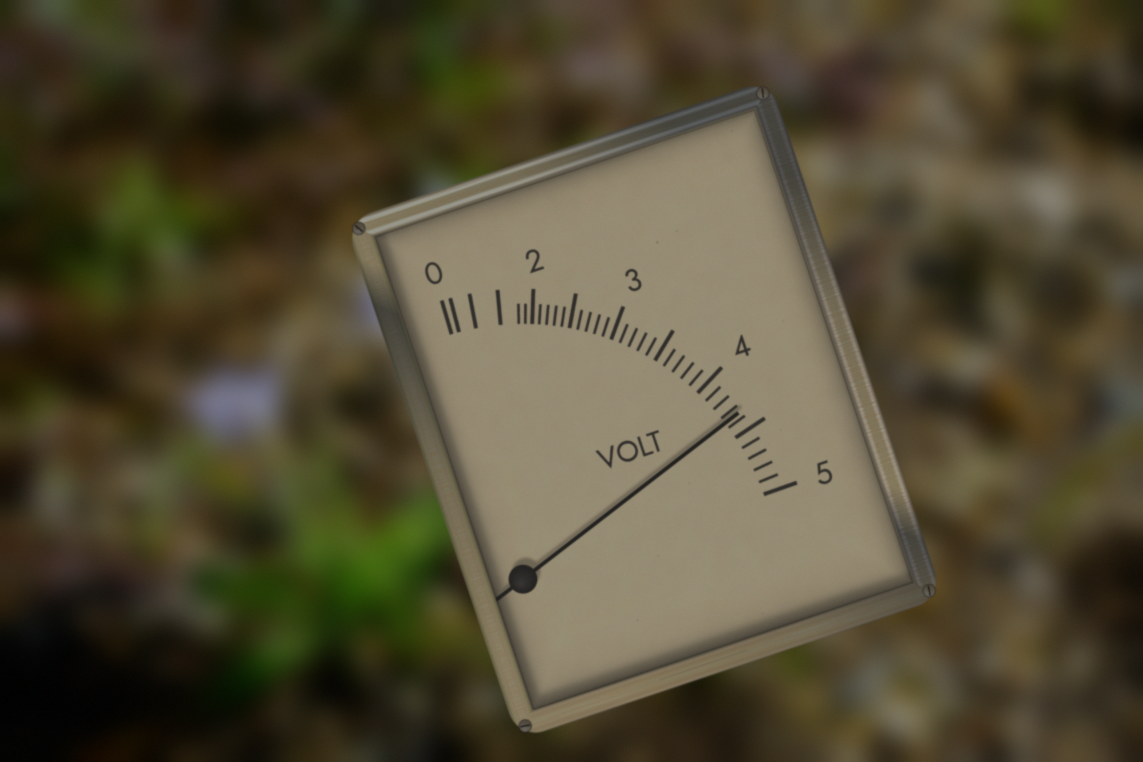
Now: 4.35,V
